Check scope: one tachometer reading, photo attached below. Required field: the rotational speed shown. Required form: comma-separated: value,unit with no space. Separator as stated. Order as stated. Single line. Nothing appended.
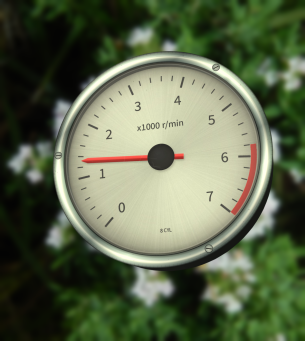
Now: 1300,rpm
